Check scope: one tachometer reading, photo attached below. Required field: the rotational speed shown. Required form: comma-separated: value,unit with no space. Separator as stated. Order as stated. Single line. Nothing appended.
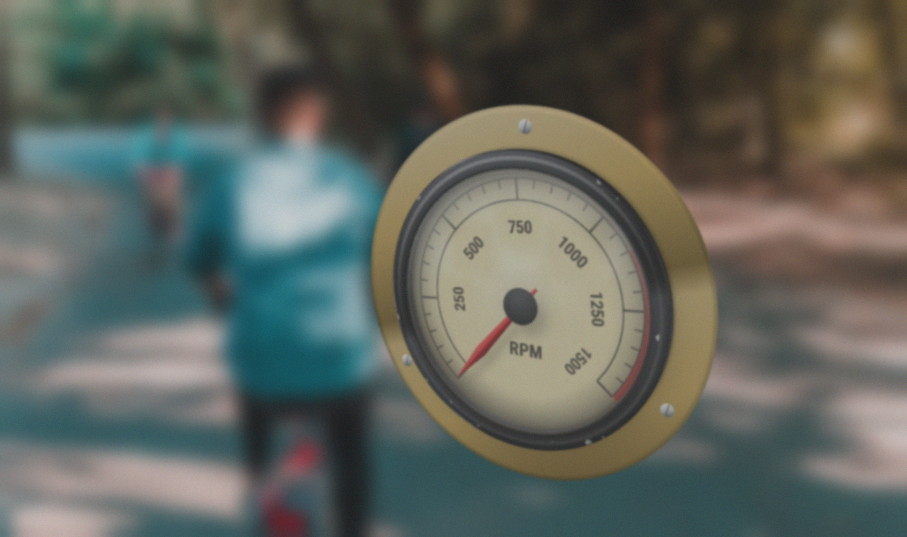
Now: 0,rpm
